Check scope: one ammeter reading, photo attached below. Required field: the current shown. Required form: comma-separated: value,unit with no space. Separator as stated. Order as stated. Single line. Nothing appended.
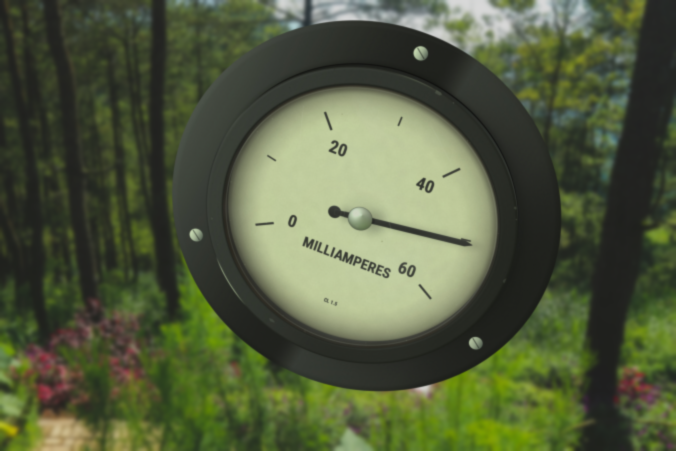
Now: 50,mA
